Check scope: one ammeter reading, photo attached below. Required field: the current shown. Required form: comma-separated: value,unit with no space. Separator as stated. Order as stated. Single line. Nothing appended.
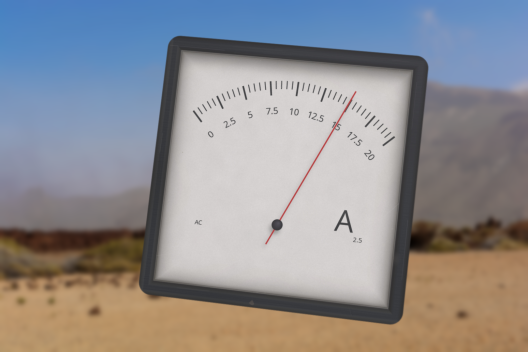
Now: 15,A
